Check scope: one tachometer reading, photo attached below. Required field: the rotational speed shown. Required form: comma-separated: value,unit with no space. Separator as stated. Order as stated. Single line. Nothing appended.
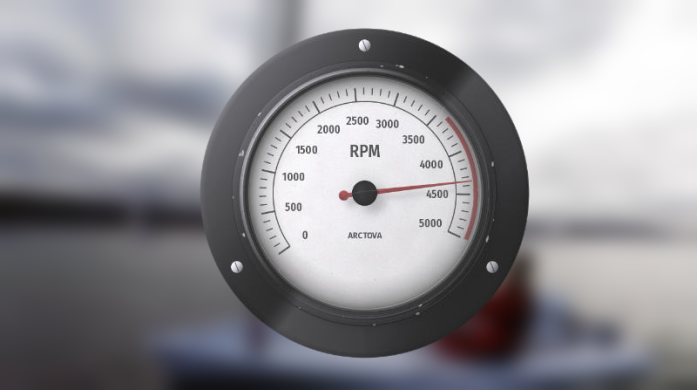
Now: 4350,rpm
